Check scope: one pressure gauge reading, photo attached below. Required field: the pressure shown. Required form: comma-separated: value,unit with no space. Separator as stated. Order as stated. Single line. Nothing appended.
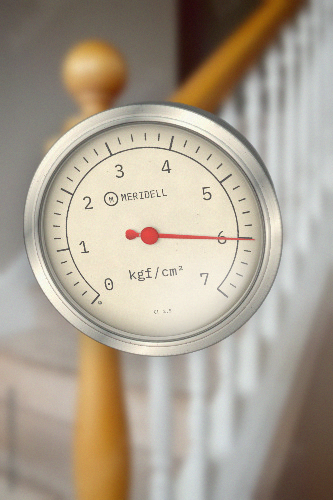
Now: 6,kg/cm²
